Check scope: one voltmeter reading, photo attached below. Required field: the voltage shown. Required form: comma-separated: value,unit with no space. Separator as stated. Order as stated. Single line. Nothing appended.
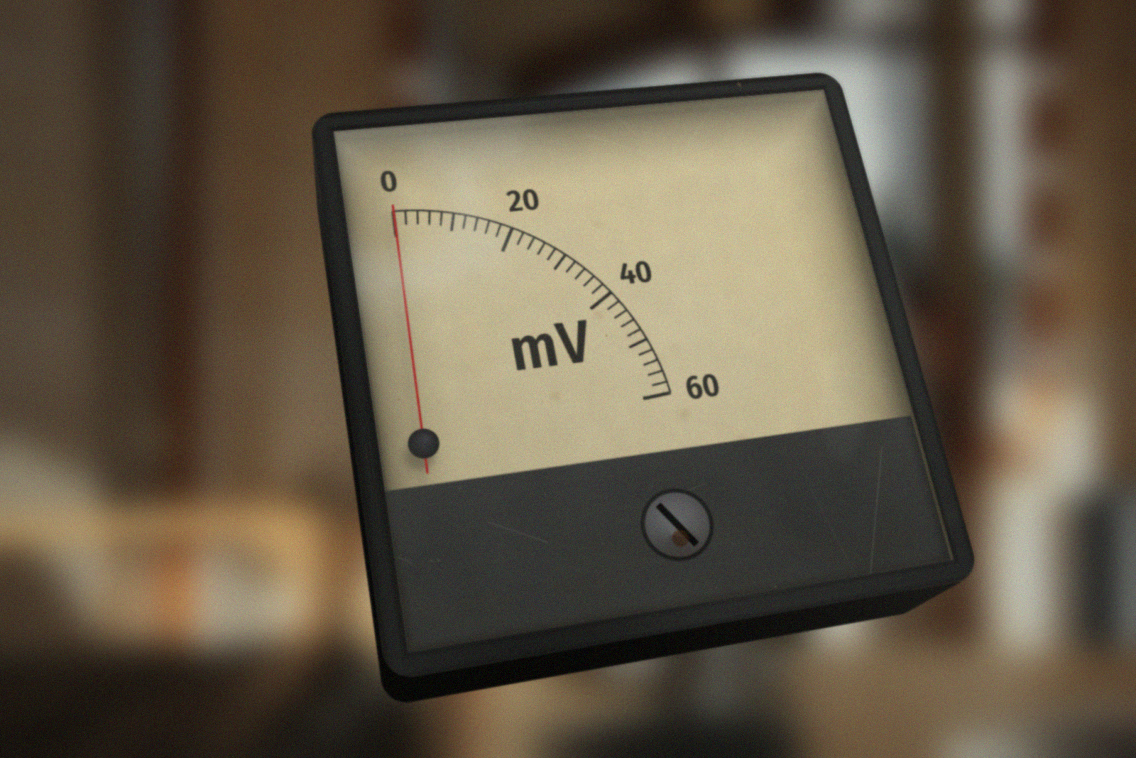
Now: 0,mV
